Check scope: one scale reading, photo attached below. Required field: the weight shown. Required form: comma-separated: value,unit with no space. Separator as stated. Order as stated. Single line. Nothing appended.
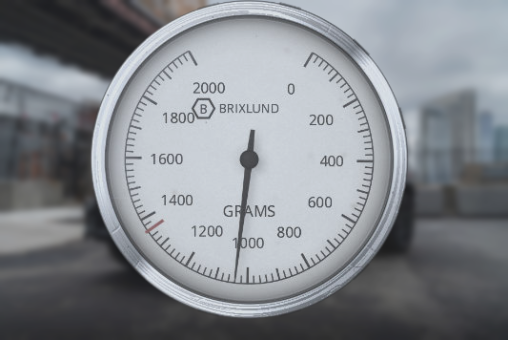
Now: 1040,g
